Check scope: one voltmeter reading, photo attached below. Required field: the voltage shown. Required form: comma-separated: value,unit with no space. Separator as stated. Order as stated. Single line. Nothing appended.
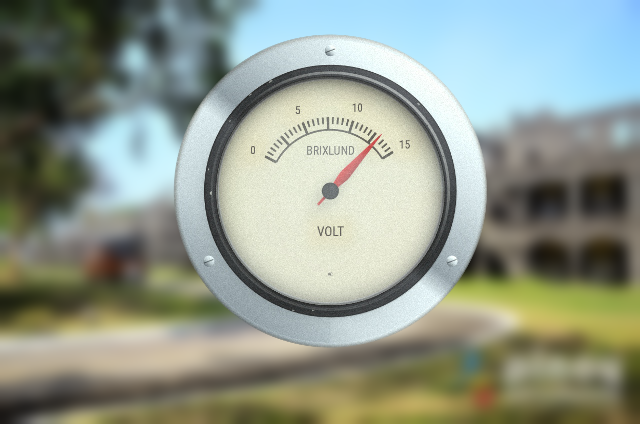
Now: 13,V
